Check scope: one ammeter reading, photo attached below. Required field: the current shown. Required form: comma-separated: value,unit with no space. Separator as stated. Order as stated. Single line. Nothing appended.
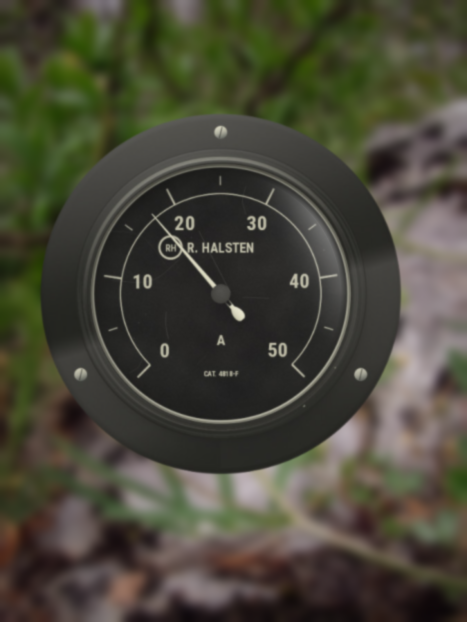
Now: 17.5,A
